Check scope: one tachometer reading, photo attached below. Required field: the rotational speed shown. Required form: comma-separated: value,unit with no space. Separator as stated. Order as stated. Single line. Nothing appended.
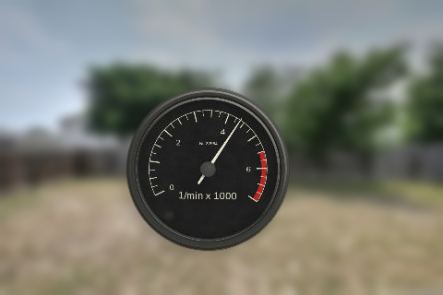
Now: 4375,rpm
